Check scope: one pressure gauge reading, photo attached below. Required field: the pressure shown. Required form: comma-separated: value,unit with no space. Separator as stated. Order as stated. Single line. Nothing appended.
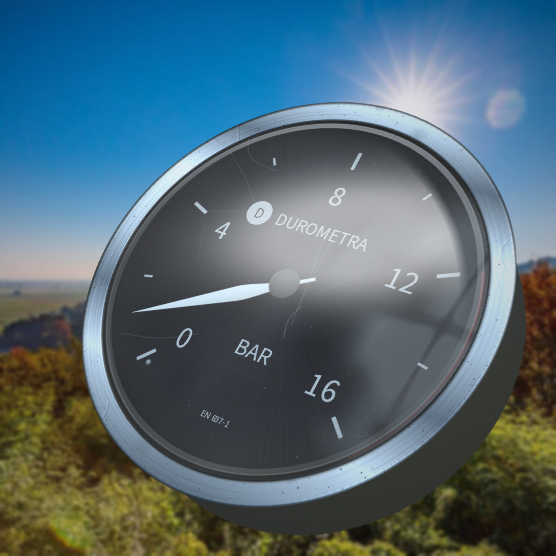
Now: 1,bar
